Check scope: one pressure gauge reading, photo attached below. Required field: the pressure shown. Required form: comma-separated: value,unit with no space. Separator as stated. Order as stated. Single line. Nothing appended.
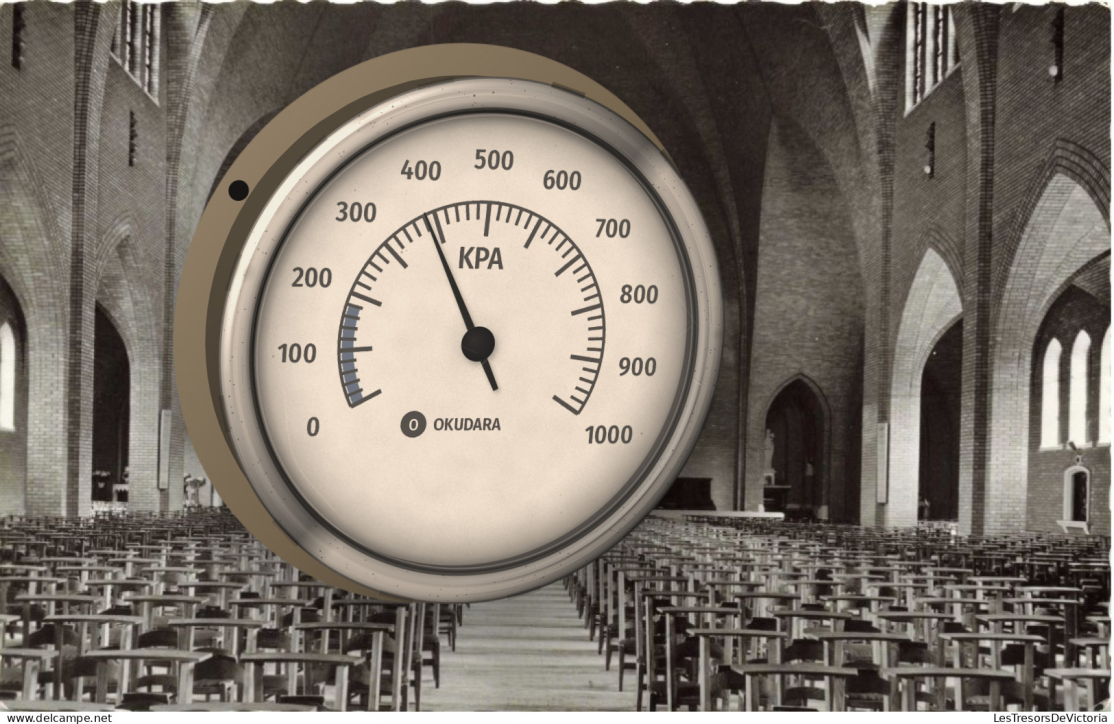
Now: 380,kPa
